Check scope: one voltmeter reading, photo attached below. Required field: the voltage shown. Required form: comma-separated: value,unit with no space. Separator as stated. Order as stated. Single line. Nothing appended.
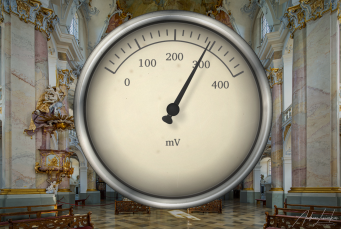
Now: 290,mV
